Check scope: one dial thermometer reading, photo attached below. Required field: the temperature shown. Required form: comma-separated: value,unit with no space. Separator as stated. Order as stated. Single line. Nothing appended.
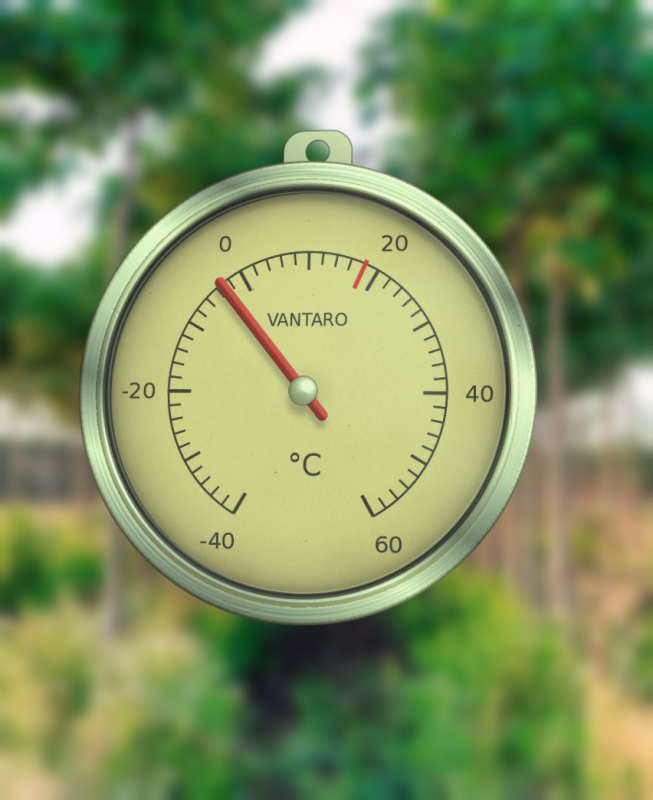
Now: -3,°C
